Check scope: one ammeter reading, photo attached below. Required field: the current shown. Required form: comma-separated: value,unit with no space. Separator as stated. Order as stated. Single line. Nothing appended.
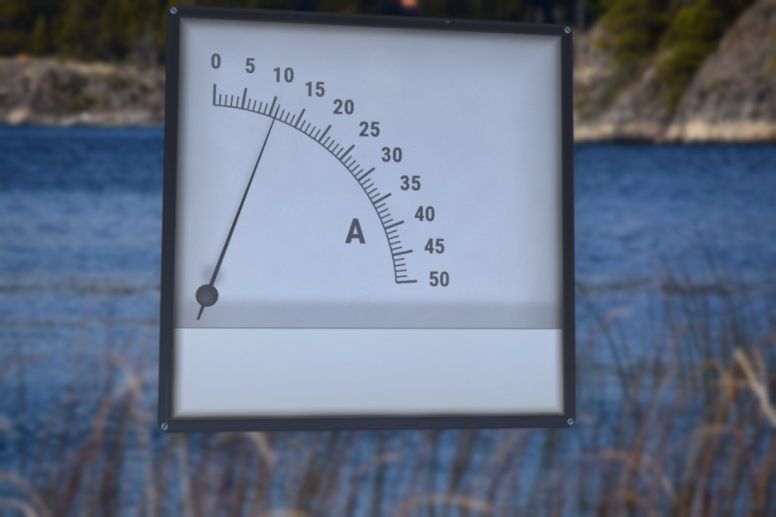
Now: 11,A
